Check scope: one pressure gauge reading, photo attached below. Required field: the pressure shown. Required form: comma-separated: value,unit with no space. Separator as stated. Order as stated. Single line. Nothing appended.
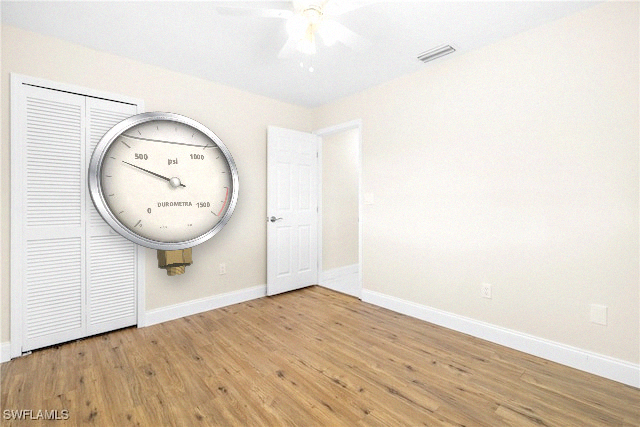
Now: 400,psi
